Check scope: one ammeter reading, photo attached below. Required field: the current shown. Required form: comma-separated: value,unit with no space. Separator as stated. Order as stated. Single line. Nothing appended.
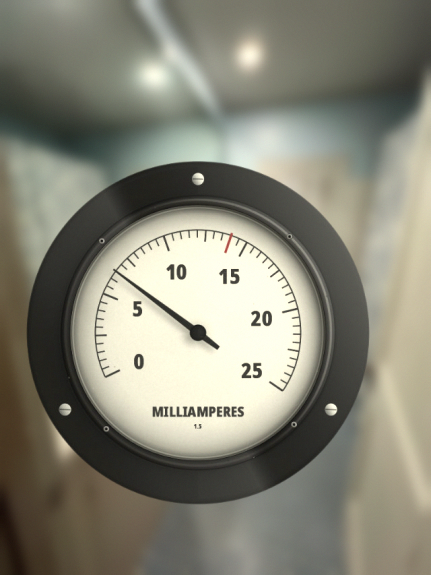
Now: 6.5,mA
